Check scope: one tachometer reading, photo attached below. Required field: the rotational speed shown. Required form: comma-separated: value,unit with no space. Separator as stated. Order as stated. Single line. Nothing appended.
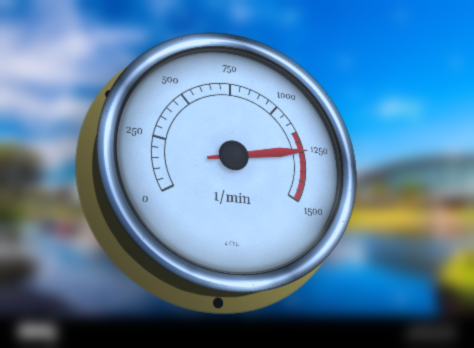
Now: 1250,rpm
